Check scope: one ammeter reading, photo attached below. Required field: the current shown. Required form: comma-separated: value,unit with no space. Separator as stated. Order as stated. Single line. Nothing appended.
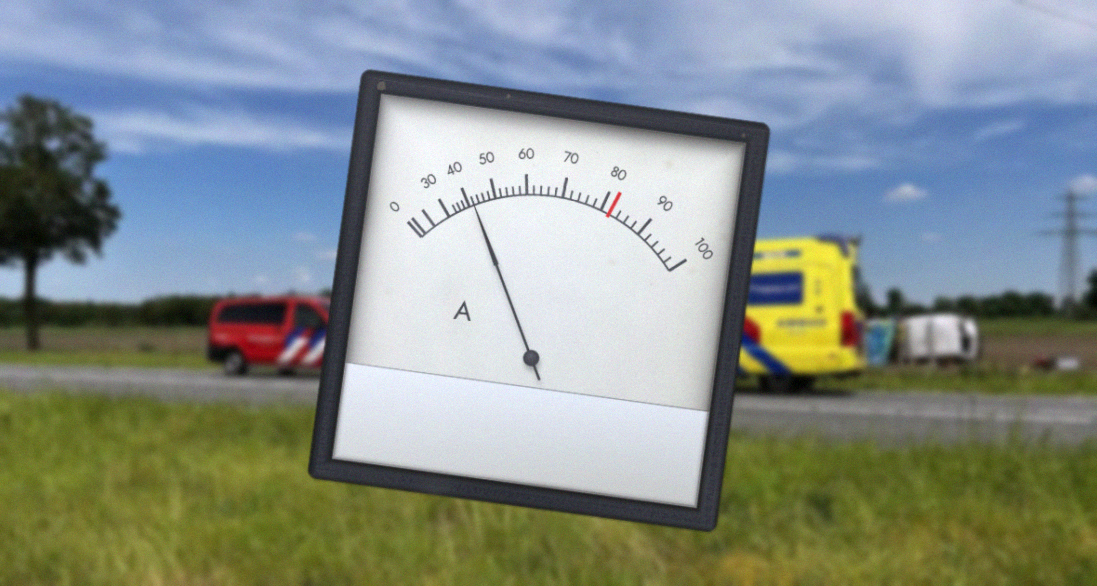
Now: 42,A
